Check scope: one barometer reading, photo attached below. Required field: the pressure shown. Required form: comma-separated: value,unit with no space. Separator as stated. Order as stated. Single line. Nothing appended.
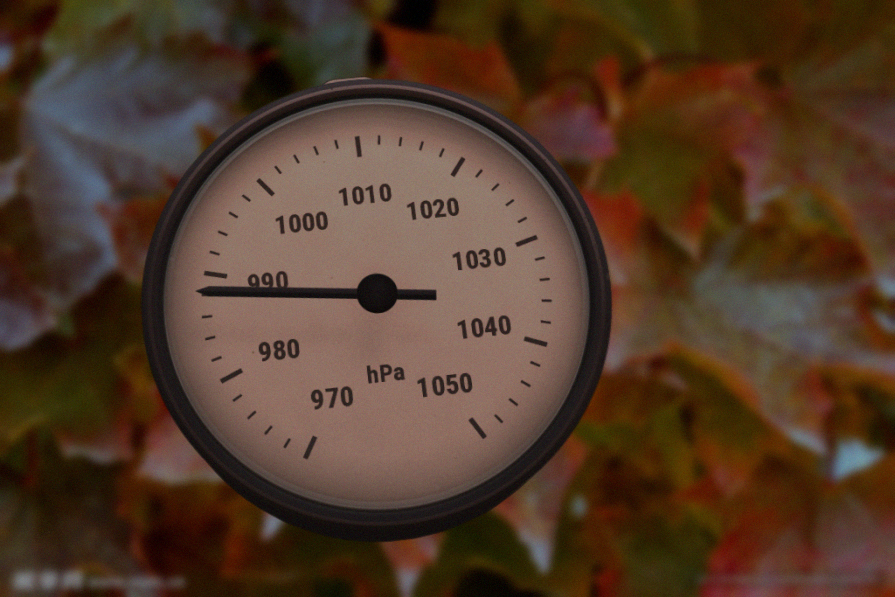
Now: 988,hPa
